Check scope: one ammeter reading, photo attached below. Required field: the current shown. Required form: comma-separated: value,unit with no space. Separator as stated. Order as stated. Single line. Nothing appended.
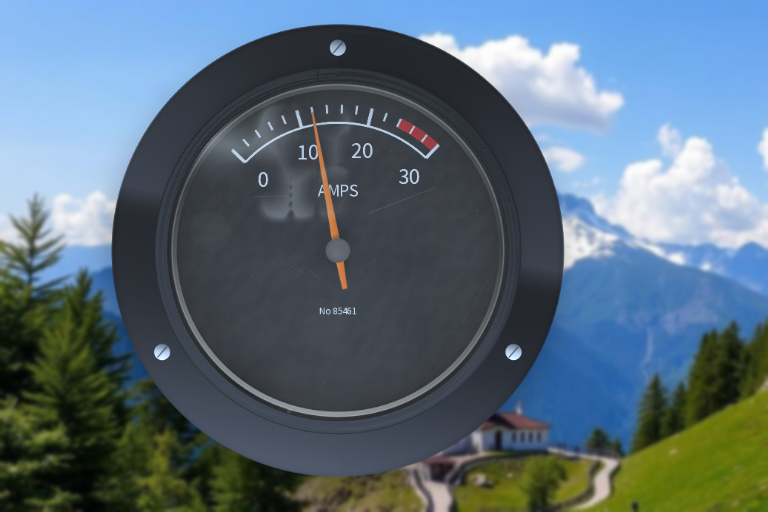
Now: 12,A
